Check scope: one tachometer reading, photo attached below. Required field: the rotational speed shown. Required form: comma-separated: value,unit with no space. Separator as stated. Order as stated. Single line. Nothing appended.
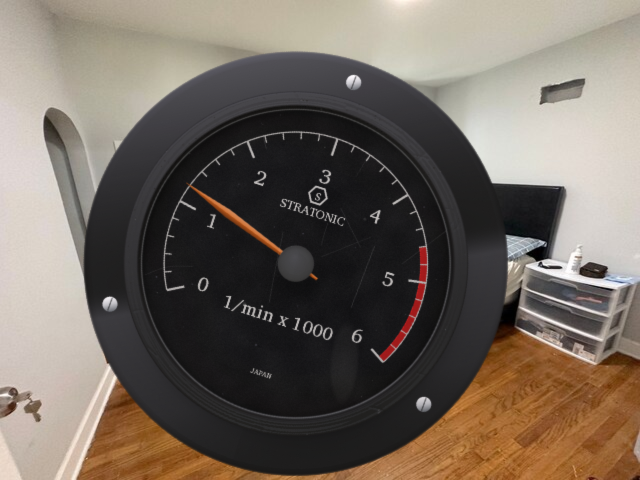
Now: 1200,rpm
